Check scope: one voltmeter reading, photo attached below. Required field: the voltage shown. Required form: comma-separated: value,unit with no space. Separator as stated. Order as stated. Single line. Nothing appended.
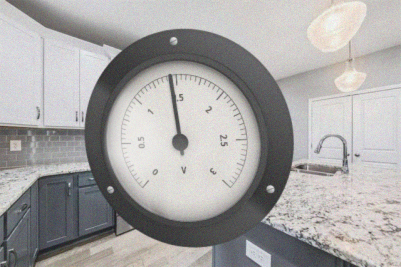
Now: 1.45,V
